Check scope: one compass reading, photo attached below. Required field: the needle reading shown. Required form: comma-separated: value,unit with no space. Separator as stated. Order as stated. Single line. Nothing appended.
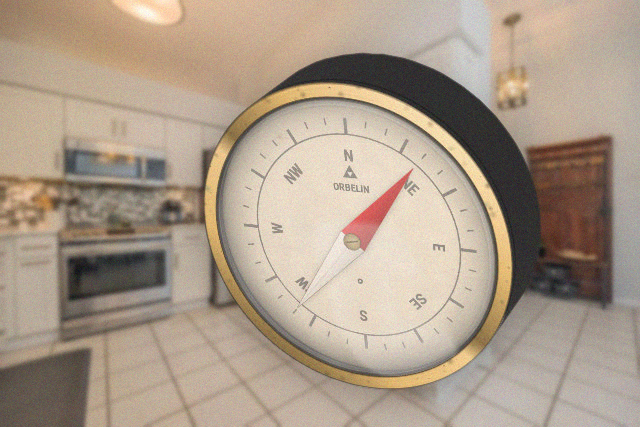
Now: 40,°
